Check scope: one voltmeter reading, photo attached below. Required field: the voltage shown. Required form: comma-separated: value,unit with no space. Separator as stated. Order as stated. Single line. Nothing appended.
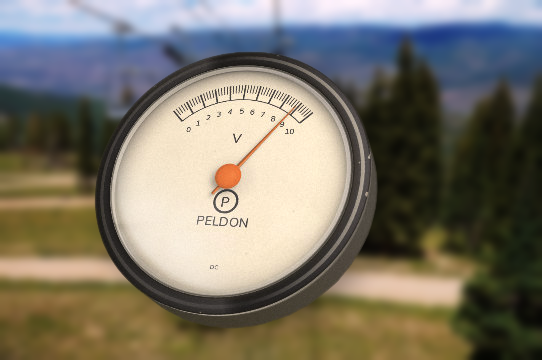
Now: 9,V
